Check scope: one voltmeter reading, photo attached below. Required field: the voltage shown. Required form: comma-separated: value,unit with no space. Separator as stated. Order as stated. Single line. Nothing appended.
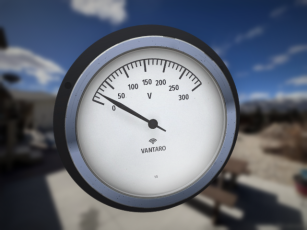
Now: 20,V
